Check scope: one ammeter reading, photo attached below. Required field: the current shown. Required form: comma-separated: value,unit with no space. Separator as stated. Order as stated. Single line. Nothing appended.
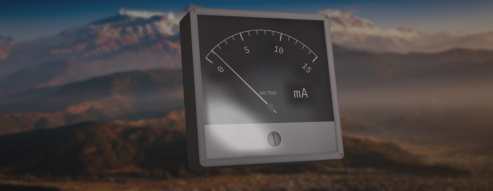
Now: 1,mA
